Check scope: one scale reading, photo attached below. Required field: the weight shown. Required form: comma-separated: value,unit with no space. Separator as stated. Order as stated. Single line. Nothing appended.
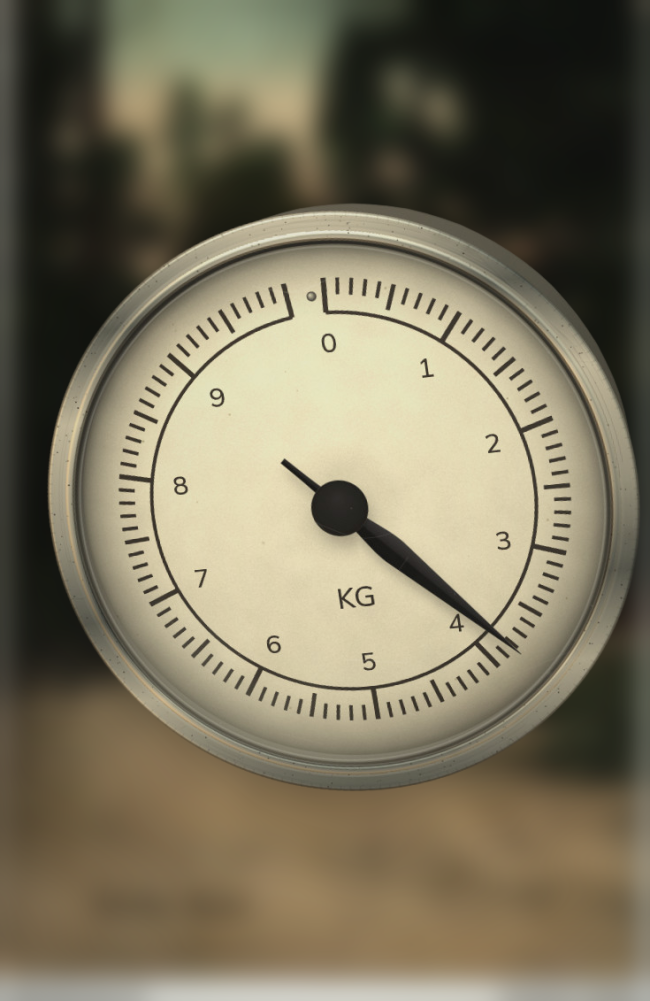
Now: 3.8,kg
